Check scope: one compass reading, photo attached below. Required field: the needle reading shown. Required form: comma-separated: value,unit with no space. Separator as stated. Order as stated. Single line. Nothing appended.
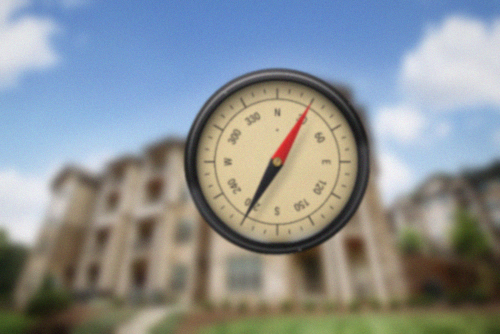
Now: 30,°
